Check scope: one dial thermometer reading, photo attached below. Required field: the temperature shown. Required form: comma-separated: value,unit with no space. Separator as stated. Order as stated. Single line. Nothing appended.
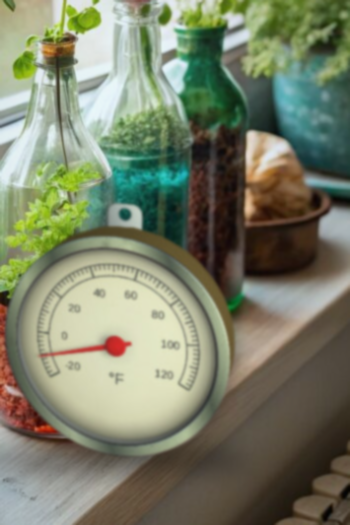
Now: -10,°F
